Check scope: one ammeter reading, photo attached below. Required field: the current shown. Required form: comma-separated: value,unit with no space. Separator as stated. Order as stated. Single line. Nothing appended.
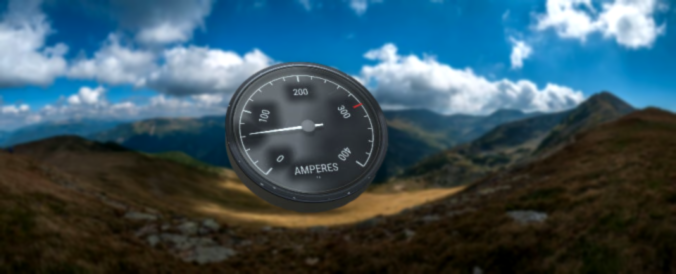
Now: 60,A
